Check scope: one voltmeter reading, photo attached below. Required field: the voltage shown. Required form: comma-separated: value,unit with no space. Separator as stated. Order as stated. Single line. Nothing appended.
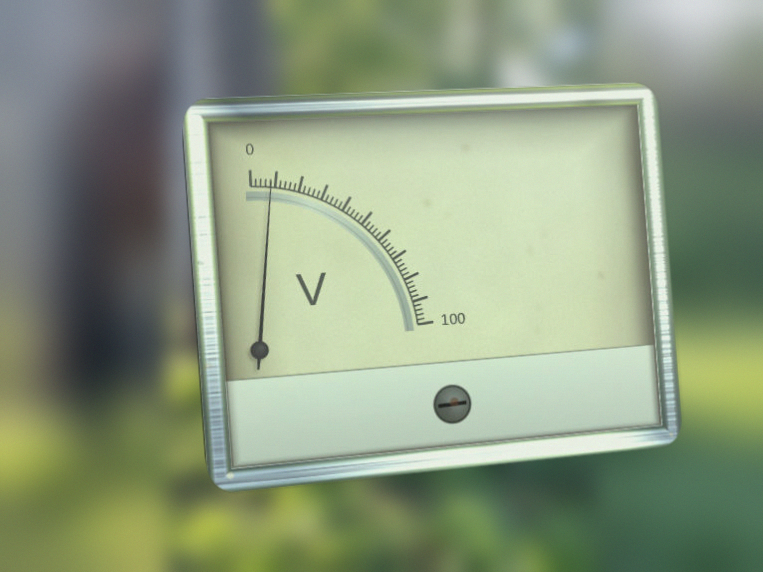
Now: 8,V
